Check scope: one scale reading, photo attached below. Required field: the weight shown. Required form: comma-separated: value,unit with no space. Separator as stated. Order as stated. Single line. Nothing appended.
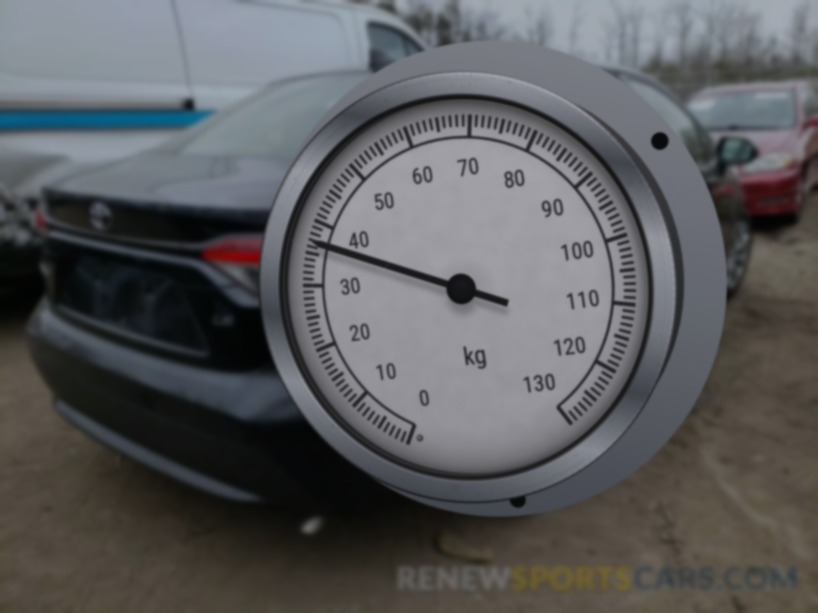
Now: 37,kg
